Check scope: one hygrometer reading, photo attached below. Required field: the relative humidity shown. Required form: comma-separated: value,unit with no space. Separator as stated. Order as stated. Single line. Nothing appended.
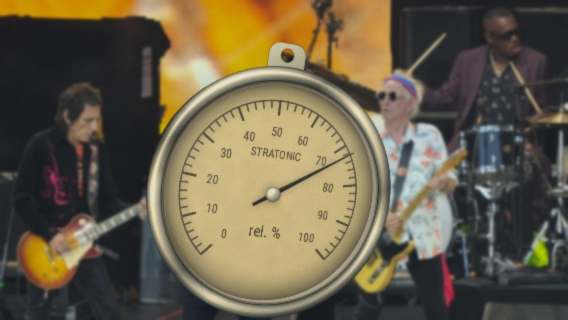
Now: 72,%
